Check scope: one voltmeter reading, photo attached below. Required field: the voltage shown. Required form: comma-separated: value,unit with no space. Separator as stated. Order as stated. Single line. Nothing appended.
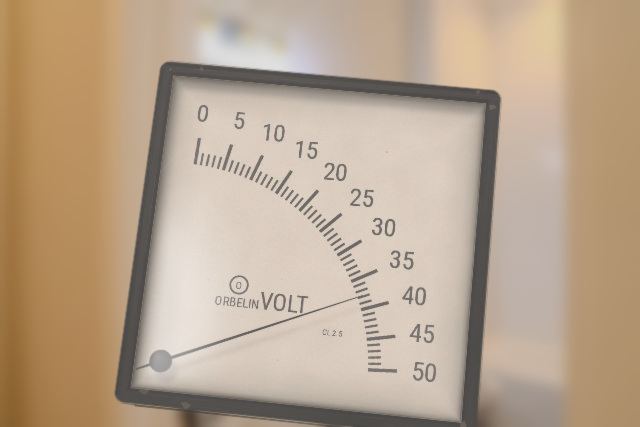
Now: 38,V
